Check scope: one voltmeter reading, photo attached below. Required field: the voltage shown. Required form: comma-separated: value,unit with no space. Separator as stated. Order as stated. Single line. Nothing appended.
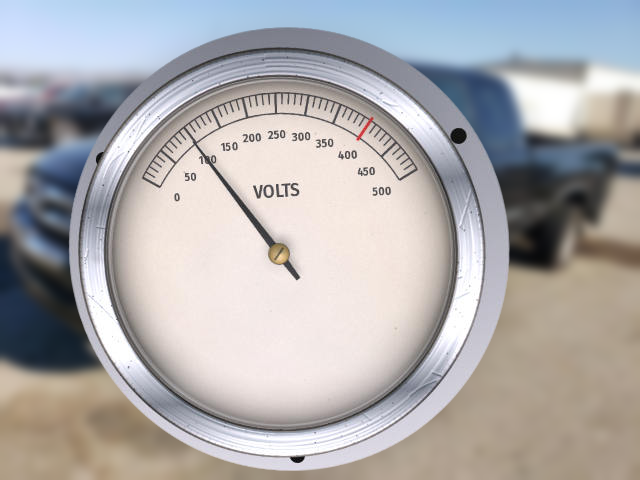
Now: 100,V
